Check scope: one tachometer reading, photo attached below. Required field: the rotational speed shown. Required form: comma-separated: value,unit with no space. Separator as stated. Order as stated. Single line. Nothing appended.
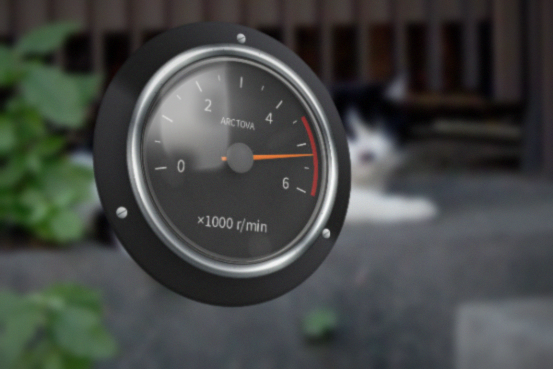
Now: 5250,rpm
